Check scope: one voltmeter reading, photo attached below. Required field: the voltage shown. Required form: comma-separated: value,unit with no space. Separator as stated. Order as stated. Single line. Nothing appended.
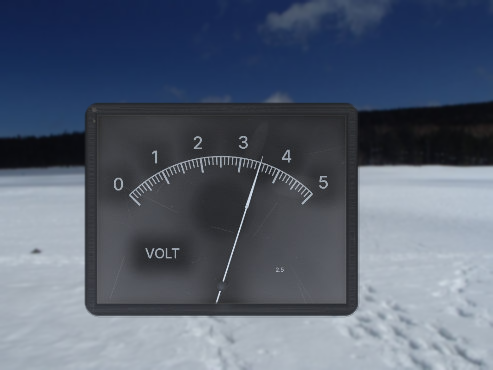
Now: 3.5,V
